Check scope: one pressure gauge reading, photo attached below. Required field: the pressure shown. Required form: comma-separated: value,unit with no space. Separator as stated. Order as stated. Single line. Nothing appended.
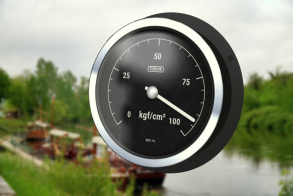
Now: 92.5,kg/cm²
